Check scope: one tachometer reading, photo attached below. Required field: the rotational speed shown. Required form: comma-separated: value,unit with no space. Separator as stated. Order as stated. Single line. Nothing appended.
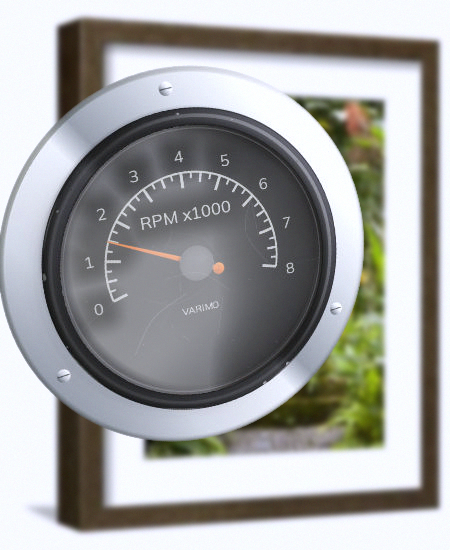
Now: 1500,rpm
